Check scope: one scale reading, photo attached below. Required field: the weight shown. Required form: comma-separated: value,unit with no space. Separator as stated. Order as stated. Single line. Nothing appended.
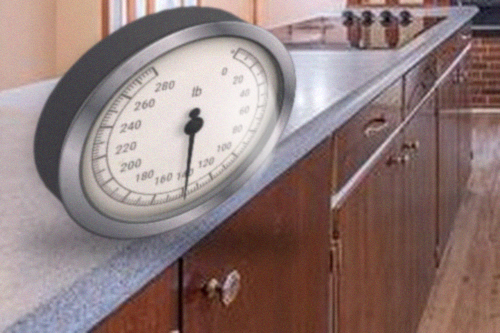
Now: 140,lb
